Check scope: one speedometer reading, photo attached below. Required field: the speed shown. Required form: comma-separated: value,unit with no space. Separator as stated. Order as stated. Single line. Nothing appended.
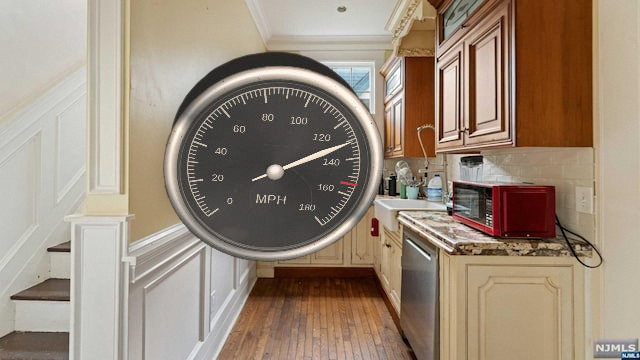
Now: 130,mph
